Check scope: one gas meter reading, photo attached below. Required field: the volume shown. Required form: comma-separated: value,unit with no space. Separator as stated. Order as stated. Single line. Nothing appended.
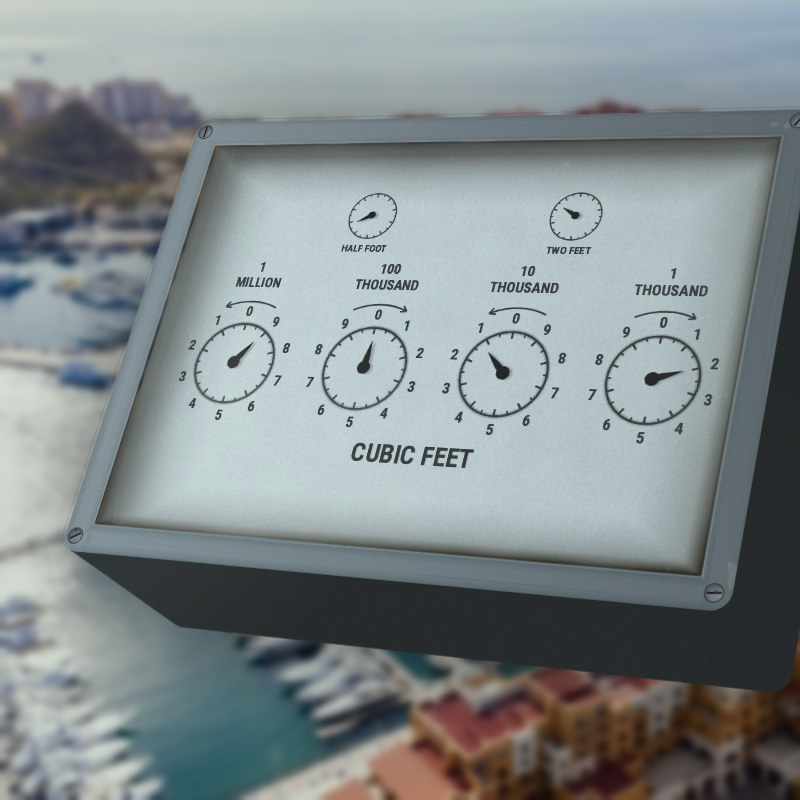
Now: 901200,ft³
